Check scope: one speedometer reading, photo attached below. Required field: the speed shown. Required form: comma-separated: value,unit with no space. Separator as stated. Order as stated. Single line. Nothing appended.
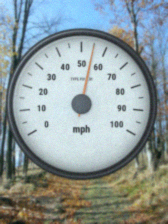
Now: 55,mph
